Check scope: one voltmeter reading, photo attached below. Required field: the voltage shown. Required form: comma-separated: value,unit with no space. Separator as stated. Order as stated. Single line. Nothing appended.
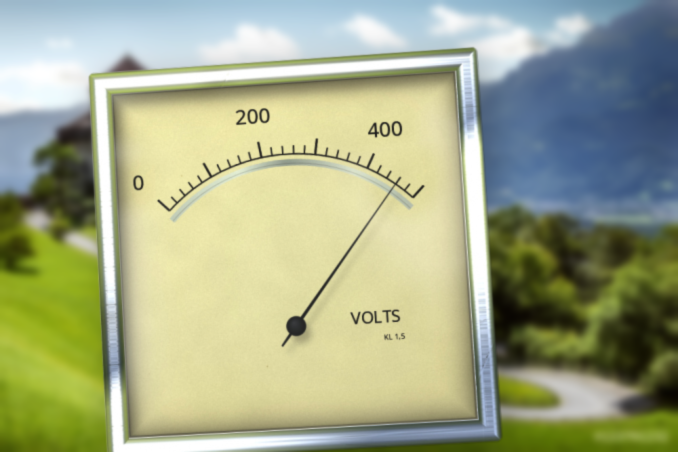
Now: 460,V
